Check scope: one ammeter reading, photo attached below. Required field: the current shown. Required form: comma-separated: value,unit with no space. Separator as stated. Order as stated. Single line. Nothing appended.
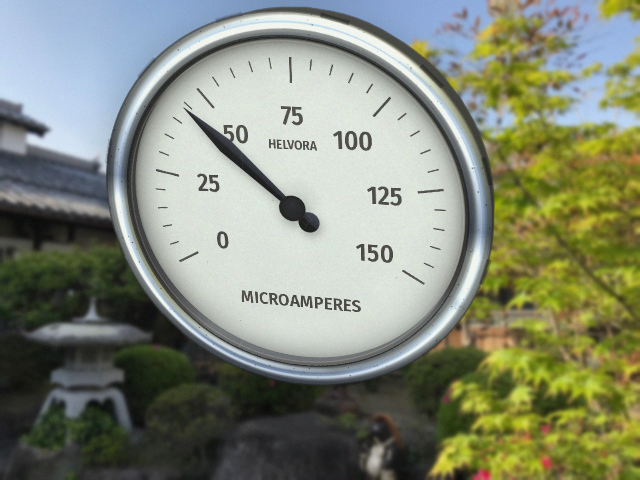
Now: 45,µA
